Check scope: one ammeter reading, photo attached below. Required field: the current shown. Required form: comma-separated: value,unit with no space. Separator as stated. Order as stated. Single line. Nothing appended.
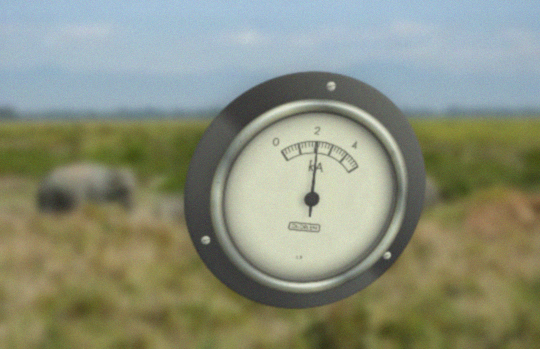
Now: 2,kA
